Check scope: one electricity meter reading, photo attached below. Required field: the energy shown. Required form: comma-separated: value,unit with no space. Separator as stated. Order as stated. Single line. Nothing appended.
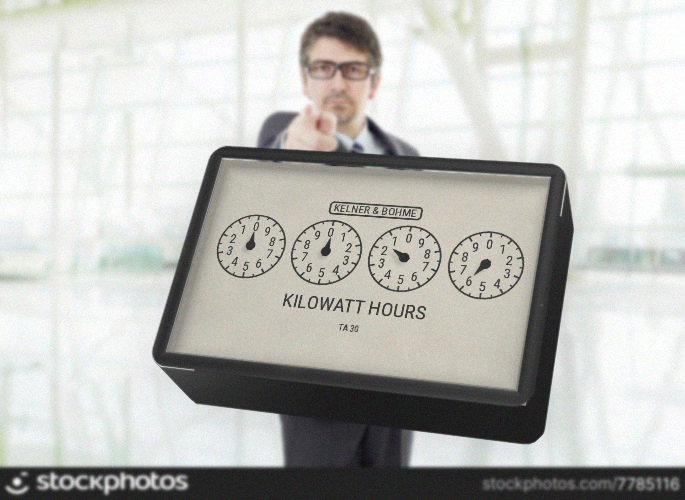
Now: 16,kWh
